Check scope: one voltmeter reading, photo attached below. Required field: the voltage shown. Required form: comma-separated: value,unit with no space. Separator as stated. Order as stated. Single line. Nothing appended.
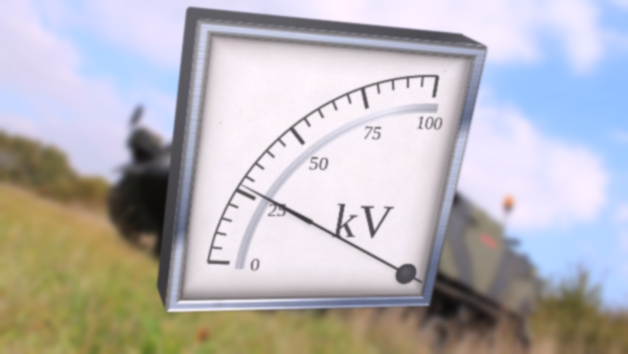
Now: 27.5,kV
